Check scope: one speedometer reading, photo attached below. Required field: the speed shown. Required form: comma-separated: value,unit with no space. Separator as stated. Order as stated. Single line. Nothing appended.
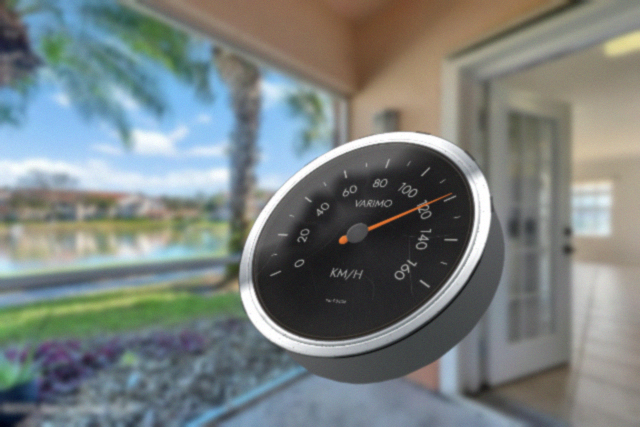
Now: 120,km/h
